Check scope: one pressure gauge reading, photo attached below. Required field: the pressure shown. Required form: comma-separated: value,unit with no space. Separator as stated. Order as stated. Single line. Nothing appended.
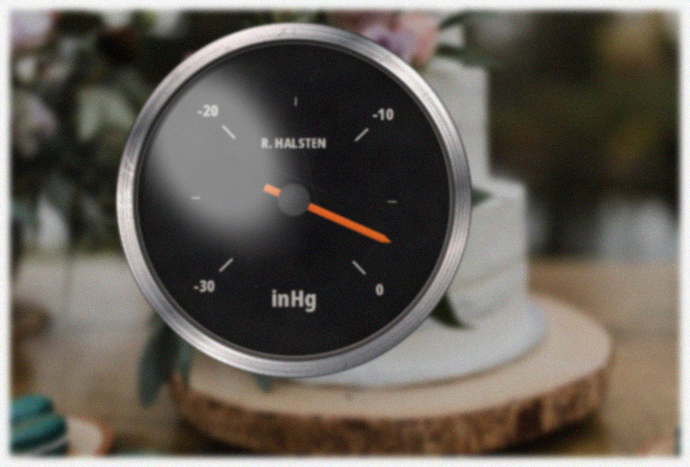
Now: -2.5,inHg
